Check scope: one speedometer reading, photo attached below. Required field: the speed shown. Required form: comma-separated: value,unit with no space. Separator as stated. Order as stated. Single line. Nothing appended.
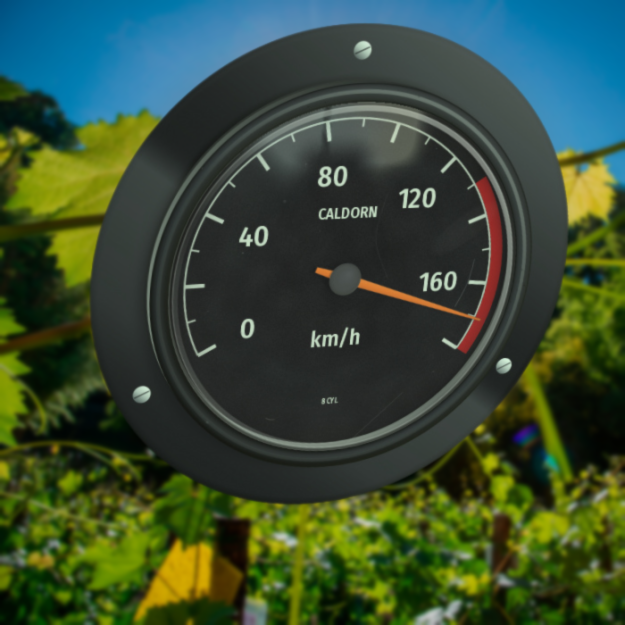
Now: 170,km/h
